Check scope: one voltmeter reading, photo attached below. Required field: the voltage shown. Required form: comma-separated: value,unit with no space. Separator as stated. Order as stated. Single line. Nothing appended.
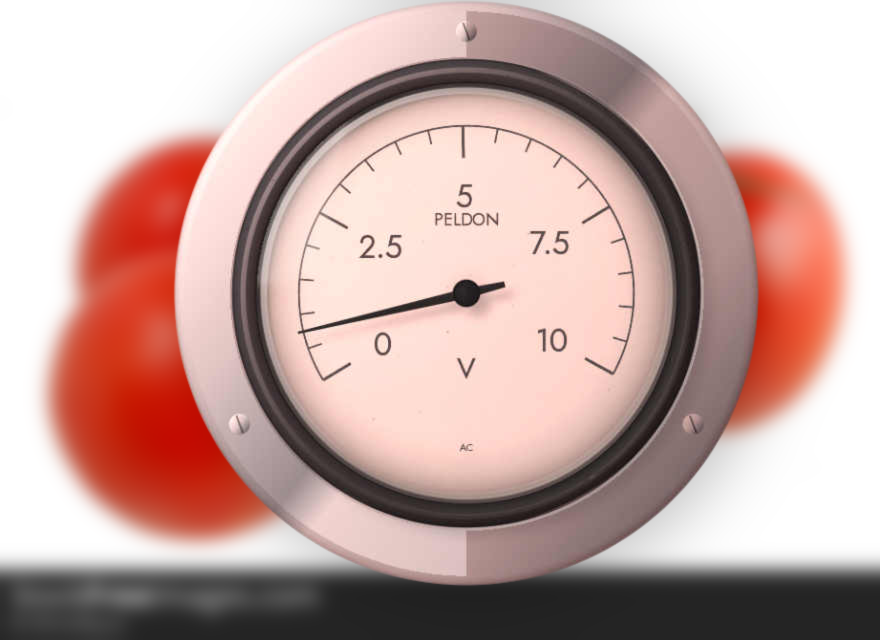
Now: 0.75,V
